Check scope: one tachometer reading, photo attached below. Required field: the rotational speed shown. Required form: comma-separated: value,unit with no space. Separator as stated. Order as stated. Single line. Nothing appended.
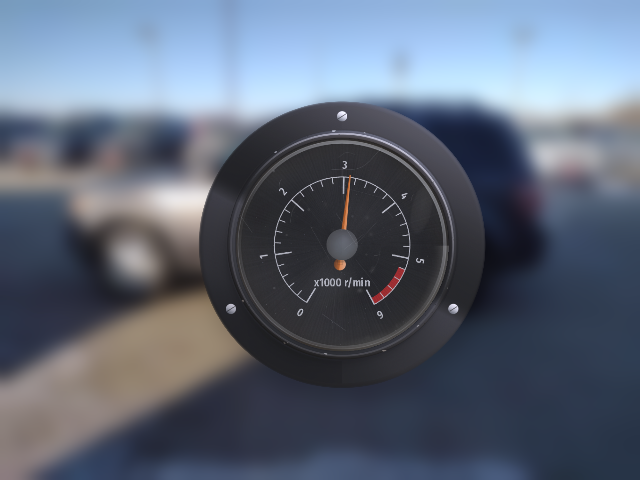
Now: 3100,rpm
